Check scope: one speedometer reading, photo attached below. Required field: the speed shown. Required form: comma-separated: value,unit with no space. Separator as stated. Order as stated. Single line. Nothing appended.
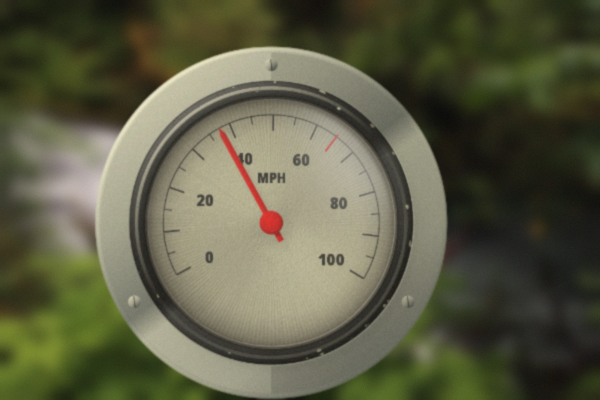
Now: 37.5,mph
